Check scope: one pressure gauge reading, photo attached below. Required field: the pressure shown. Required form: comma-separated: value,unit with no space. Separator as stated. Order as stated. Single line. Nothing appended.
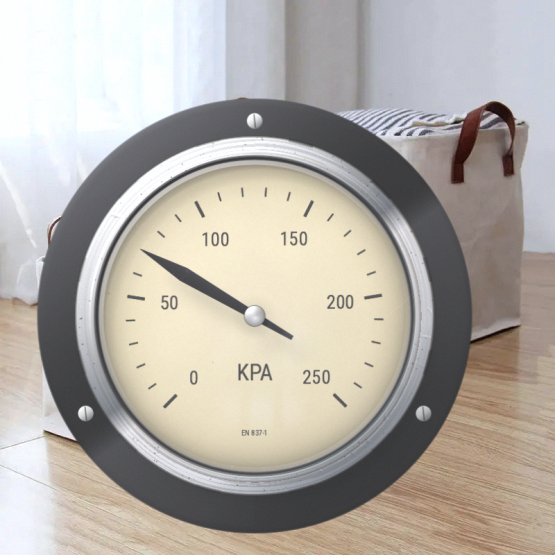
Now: 70,kPa
